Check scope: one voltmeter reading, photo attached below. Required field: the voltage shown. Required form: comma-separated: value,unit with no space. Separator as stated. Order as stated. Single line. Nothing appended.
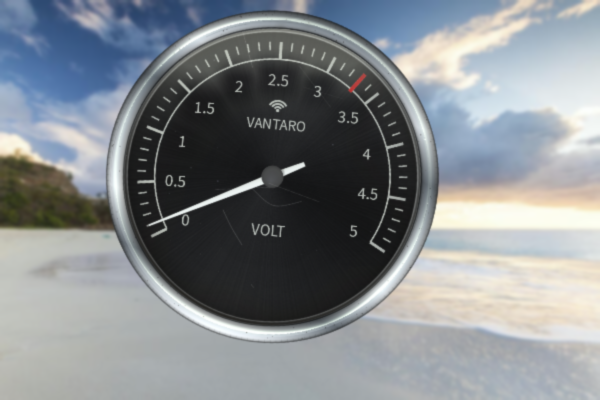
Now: 0.1,V
